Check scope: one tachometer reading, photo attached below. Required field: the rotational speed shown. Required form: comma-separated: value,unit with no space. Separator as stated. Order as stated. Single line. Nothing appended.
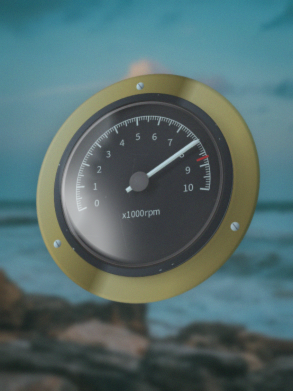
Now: 8000,rpm
